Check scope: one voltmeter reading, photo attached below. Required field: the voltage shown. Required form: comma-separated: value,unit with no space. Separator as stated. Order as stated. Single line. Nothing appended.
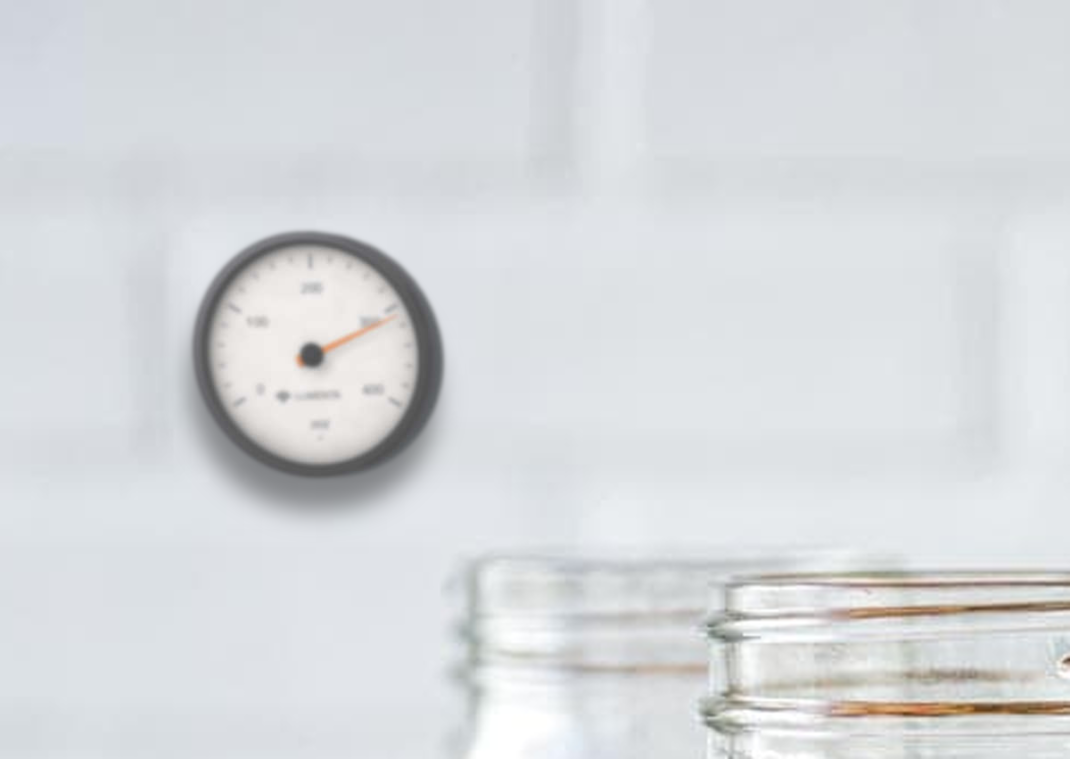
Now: 310,mV
